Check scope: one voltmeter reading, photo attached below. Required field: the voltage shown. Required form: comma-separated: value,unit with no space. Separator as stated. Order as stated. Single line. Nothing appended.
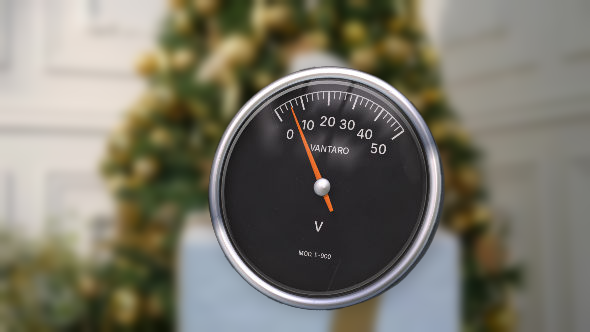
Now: 6,V
